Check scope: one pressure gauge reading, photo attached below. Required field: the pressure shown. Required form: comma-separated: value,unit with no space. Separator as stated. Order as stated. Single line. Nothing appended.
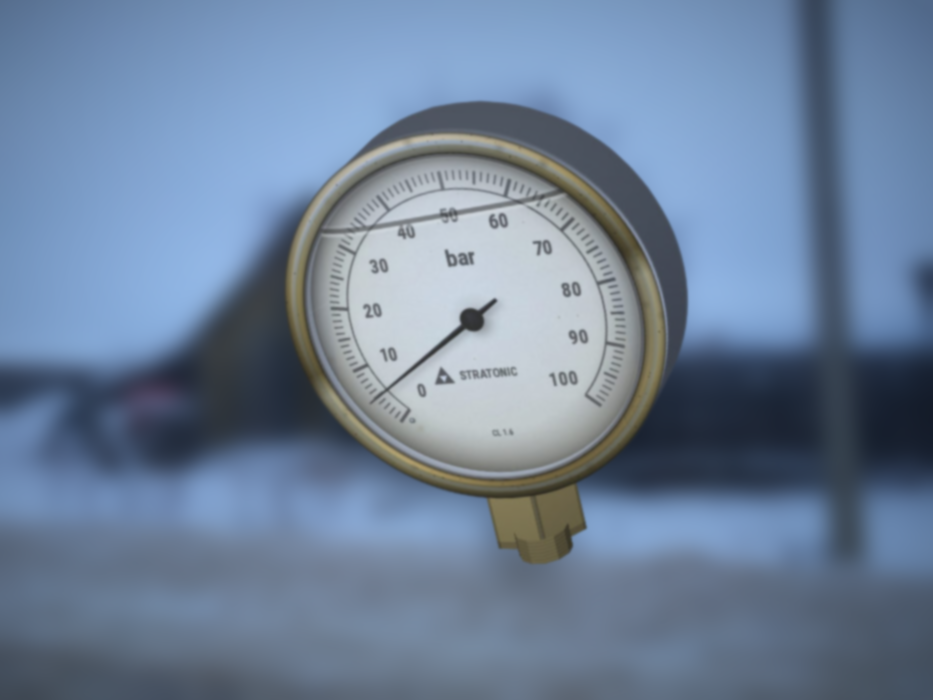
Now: 5,bar
